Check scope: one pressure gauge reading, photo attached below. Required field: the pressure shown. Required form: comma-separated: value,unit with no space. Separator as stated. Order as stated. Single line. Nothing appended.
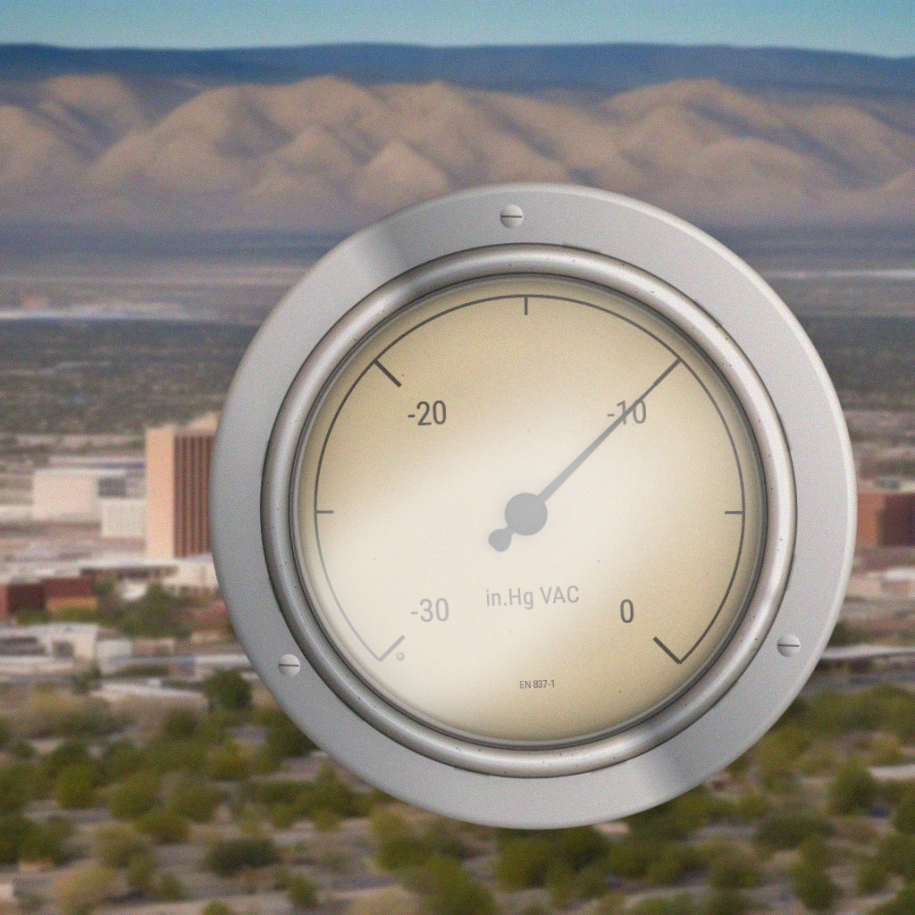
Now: -10,inHg
